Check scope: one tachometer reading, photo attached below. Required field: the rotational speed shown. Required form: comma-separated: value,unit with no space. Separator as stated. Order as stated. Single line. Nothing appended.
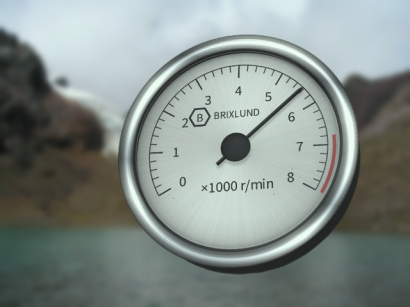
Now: 5600,rpm
